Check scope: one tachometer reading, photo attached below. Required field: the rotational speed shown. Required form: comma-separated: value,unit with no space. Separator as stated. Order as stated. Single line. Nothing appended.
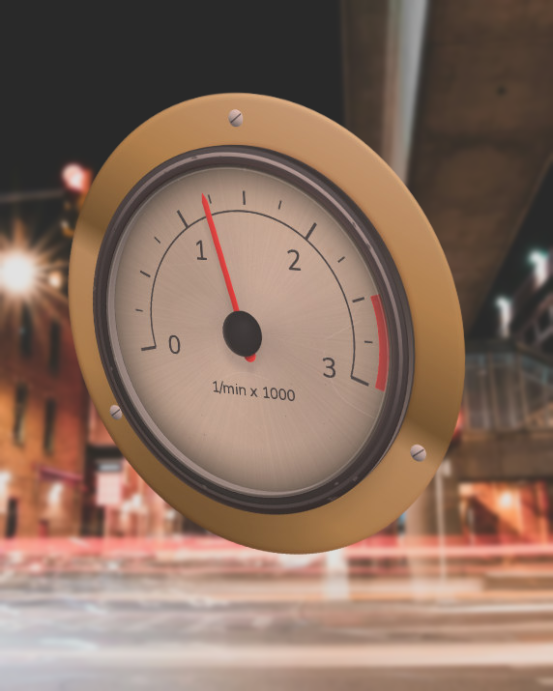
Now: 1250,rpm
